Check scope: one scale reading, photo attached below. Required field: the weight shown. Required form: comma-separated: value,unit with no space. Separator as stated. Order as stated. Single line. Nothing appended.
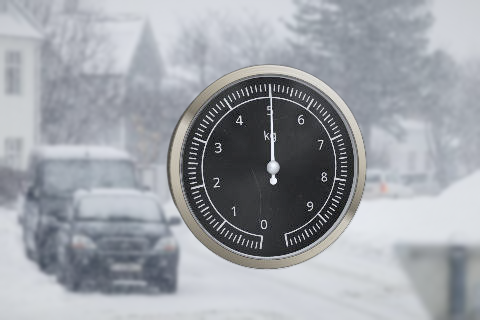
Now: 5,kg
